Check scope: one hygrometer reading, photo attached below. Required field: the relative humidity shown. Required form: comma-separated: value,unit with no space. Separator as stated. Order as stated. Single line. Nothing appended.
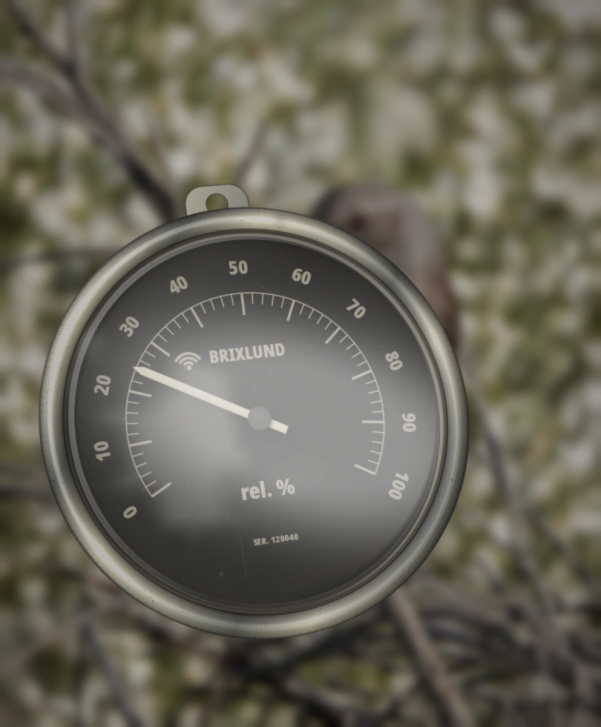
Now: 24,%
